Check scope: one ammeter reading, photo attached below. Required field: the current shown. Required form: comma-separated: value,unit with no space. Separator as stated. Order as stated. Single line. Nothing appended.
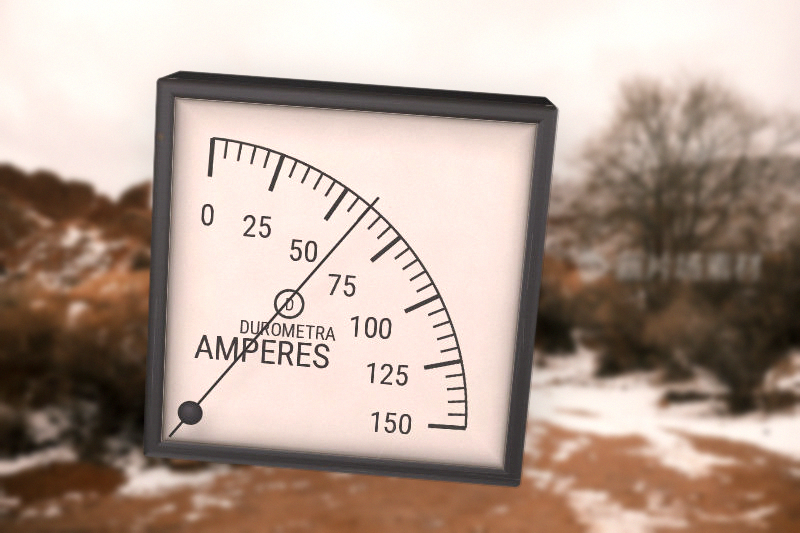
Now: 60,A
